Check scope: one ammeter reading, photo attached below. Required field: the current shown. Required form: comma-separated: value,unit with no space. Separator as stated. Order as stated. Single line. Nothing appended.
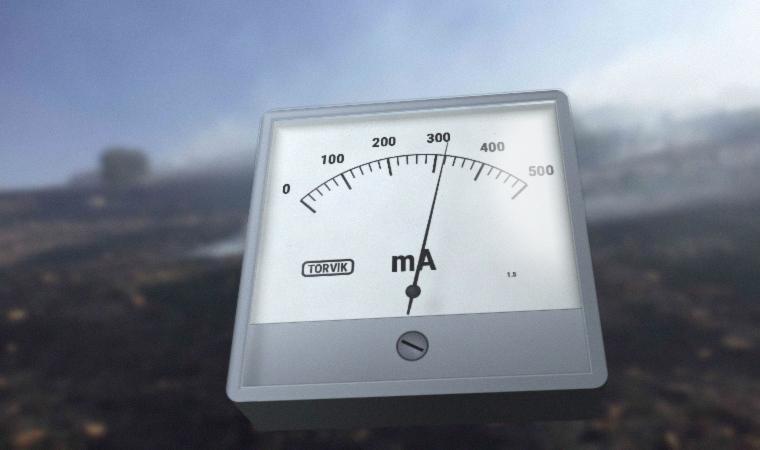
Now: 320,mA
